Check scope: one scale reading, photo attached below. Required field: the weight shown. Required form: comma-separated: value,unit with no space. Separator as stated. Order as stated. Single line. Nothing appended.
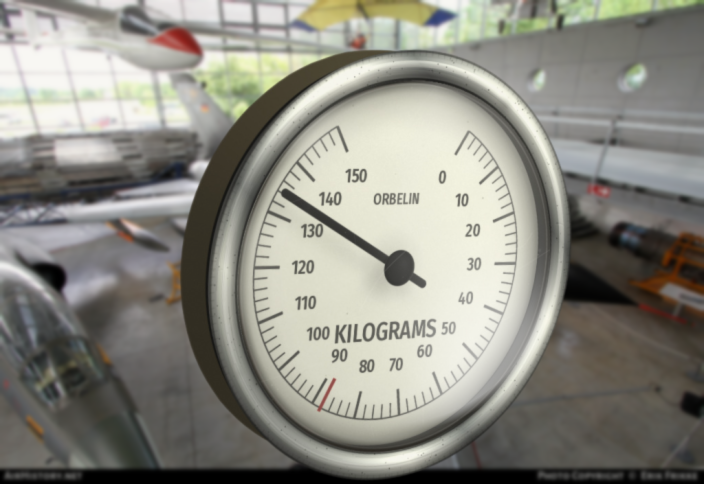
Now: 134,kg
